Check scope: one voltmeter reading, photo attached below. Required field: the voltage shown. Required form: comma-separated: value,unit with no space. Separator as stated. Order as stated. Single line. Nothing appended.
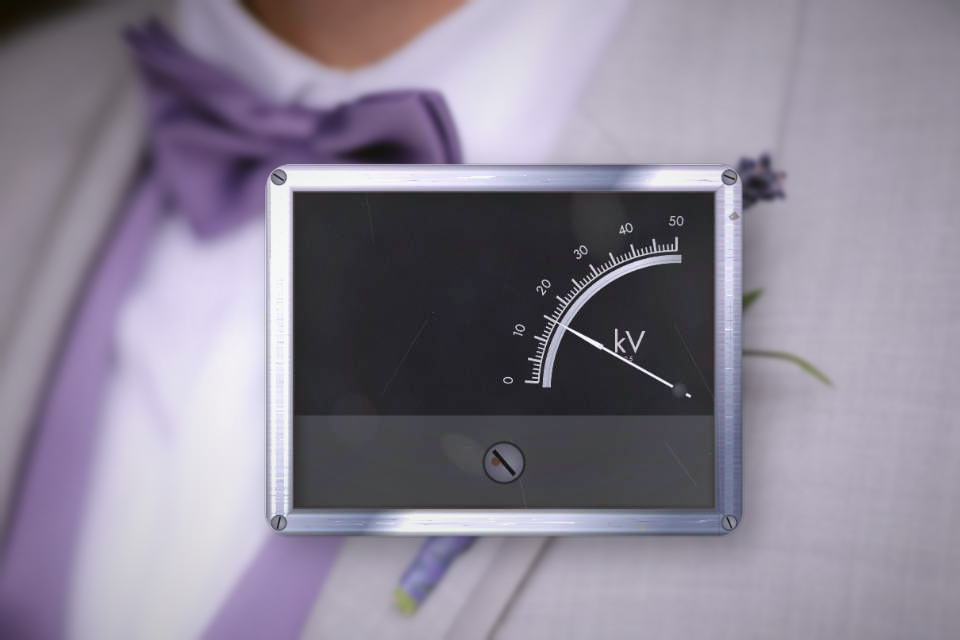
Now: 15,kV
